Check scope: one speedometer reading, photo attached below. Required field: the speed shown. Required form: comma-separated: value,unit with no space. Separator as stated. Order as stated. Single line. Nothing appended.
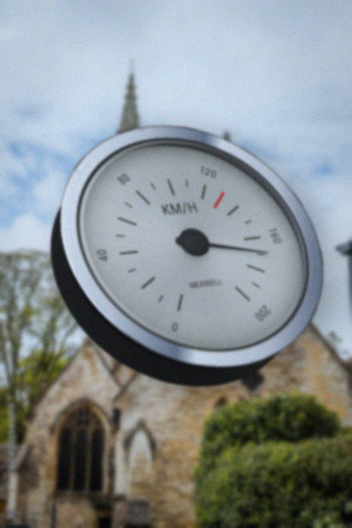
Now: 170,km/h
